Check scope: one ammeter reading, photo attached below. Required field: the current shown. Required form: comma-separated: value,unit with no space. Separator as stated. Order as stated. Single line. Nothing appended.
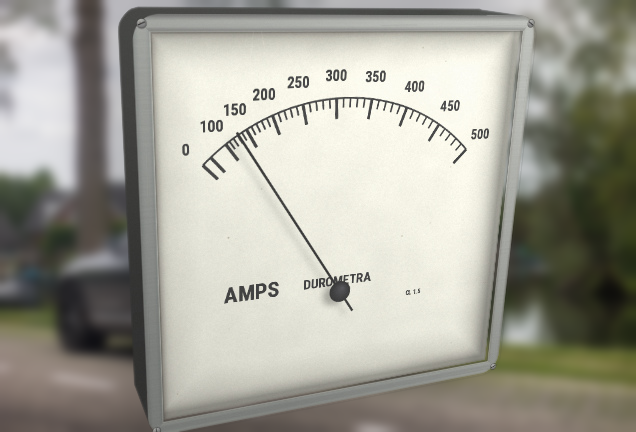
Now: 130,A
